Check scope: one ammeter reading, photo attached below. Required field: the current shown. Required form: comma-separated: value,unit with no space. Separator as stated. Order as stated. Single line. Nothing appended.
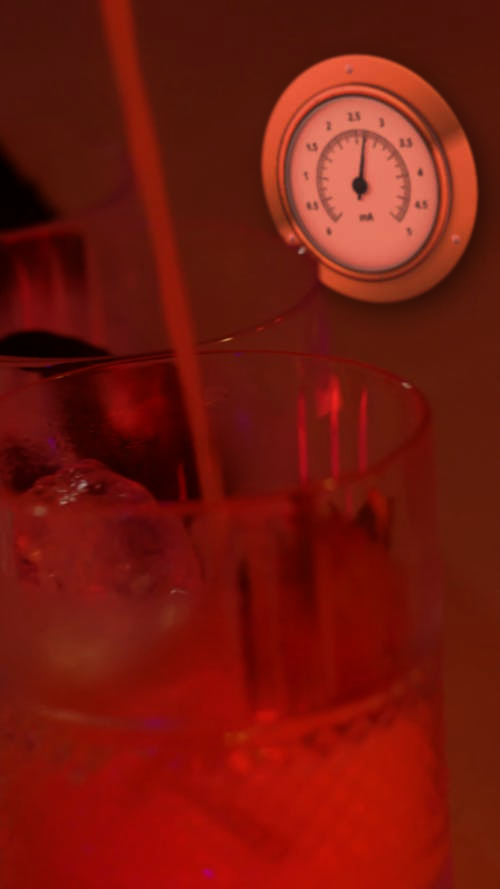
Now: 2.75,mA
